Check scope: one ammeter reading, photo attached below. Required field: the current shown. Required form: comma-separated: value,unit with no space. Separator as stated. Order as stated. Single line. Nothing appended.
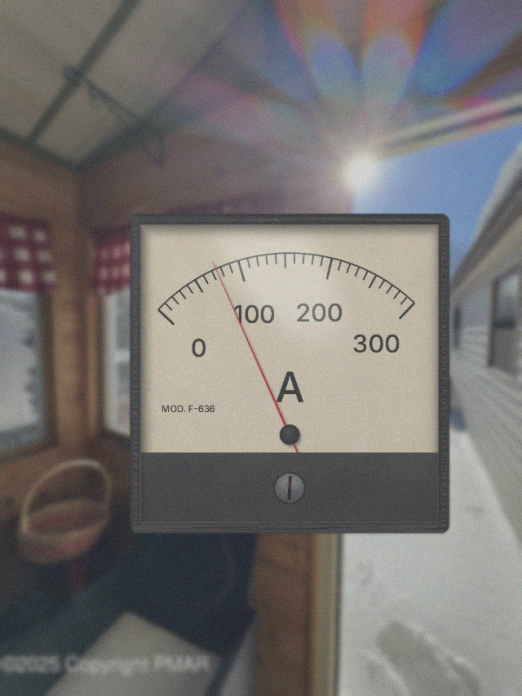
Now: 75,A
